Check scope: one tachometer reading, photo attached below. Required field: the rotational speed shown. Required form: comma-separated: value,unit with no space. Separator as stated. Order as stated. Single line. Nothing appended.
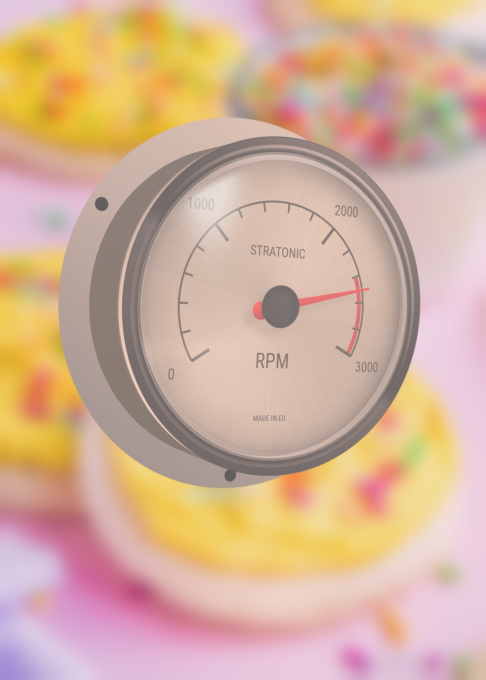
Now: 2500,rpm
